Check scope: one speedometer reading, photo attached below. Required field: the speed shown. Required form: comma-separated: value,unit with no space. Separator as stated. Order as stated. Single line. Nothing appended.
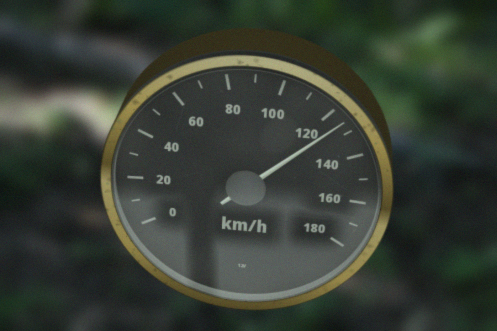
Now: 125,km/h
